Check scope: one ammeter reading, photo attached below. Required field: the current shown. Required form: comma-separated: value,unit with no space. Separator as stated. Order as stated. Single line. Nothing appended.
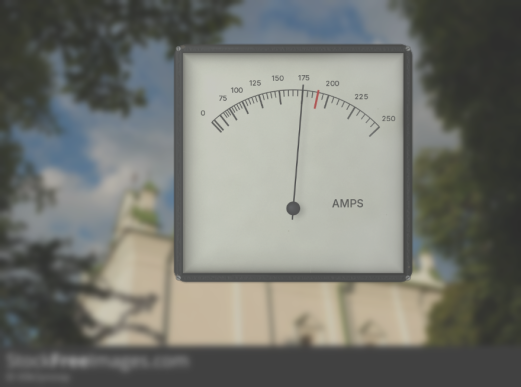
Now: 175,A
